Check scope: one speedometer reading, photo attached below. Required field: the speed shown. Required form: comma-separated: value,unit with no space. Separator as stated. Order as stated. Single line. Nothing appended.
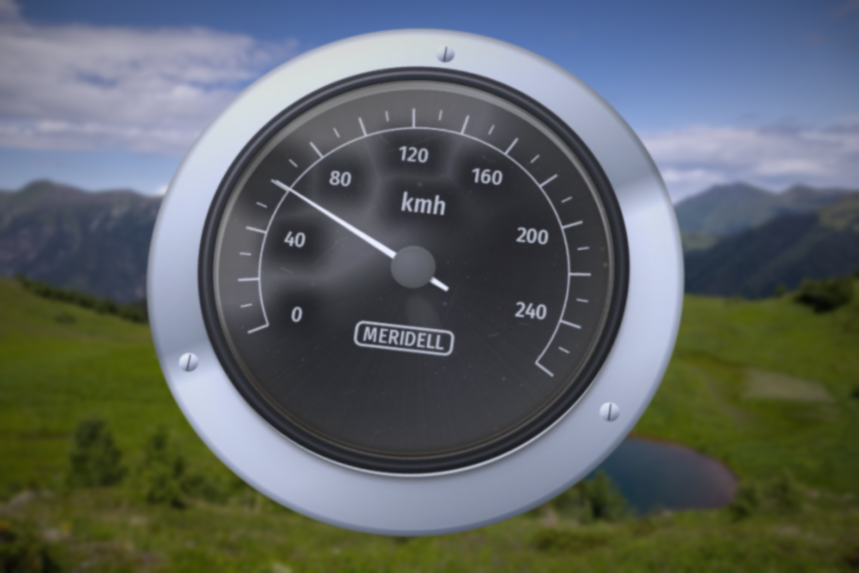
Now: 60,km/h
